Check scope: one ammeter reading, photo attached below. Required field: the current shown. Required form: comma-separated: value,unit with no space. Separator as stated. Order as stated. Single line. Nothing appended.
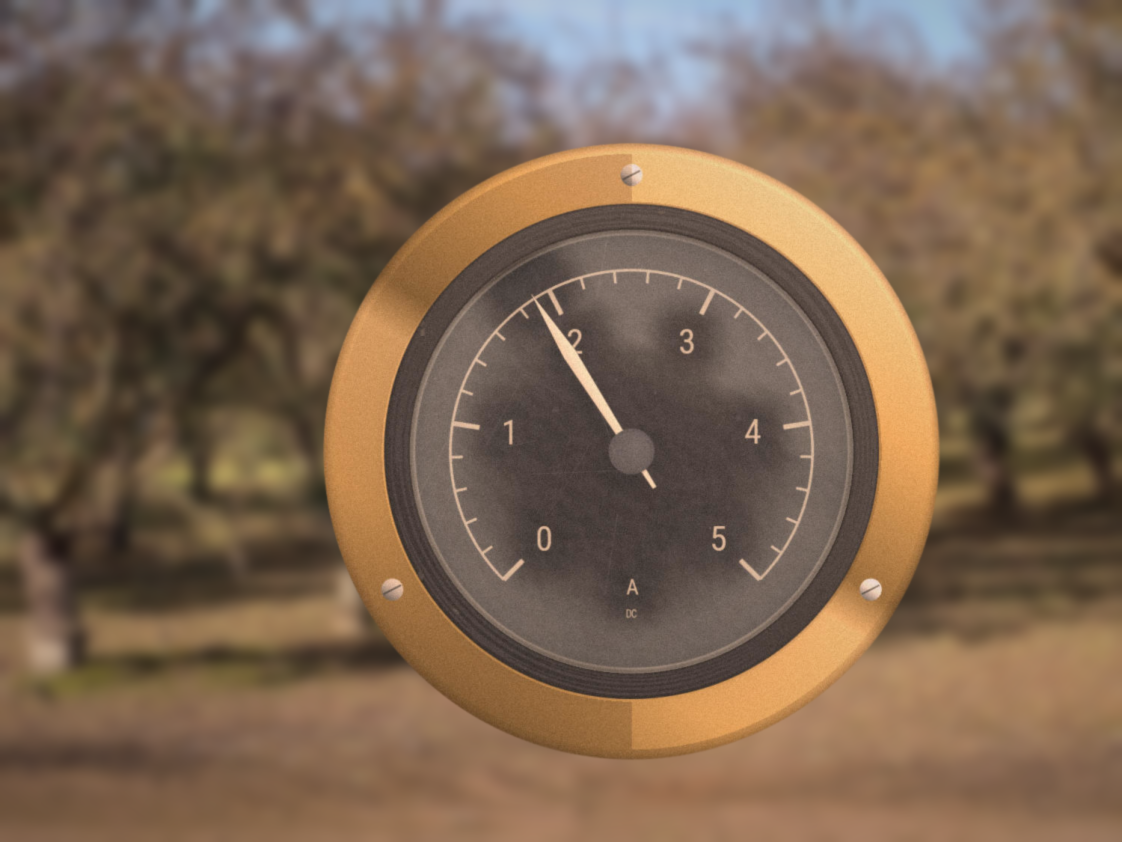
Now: 1.9,A
